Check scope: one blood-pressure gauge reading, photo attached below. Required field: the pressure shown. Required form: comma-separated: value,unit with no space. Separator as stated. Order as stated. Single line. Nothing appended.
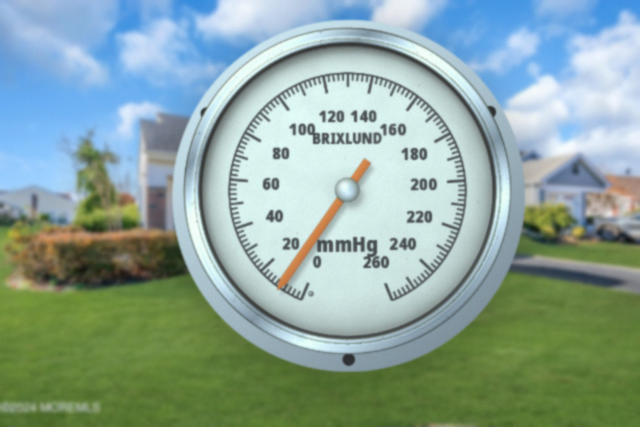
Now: 10,mmHg
